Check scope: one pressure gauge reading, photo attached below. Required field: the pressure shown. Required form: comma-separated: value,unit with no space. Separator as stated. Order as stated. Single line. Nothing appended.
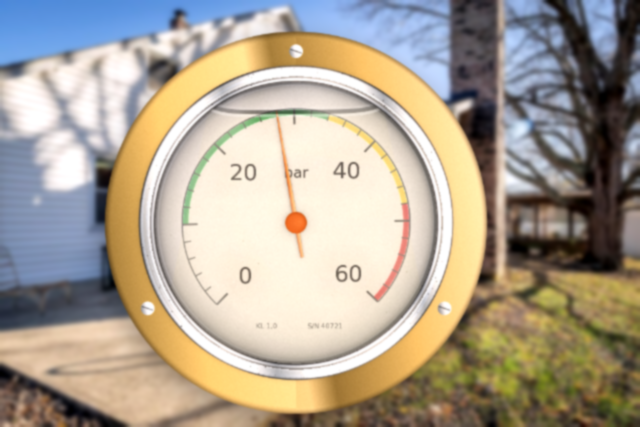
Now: 28,bar
